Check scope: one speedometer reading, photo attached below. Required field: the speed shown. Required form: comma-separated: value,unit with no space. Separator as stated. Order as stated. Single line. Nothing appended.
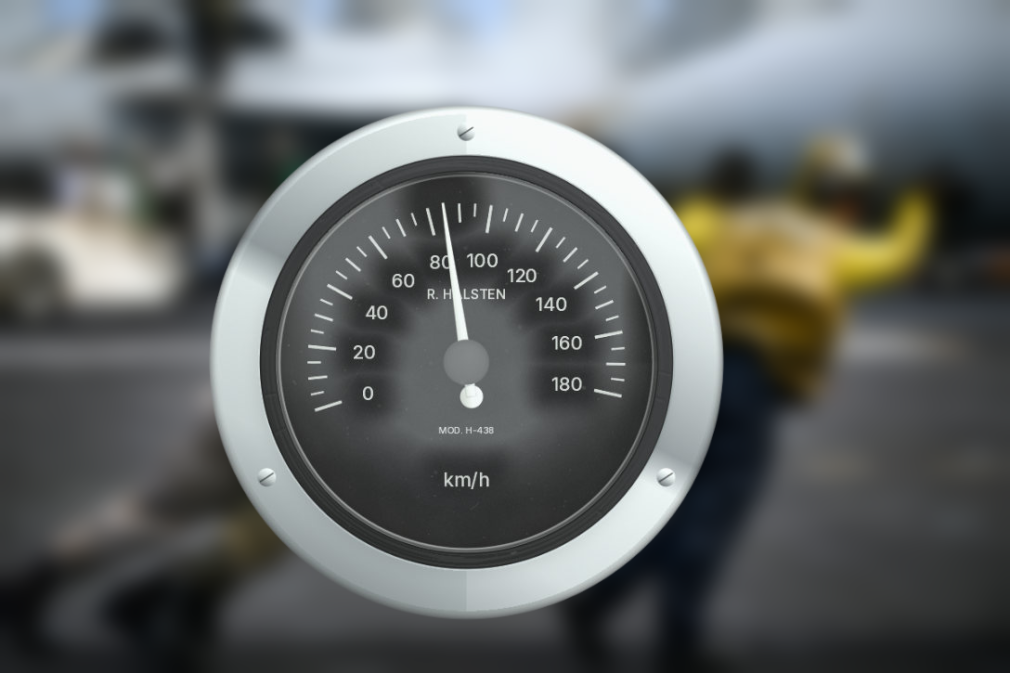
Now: 85,km/h
